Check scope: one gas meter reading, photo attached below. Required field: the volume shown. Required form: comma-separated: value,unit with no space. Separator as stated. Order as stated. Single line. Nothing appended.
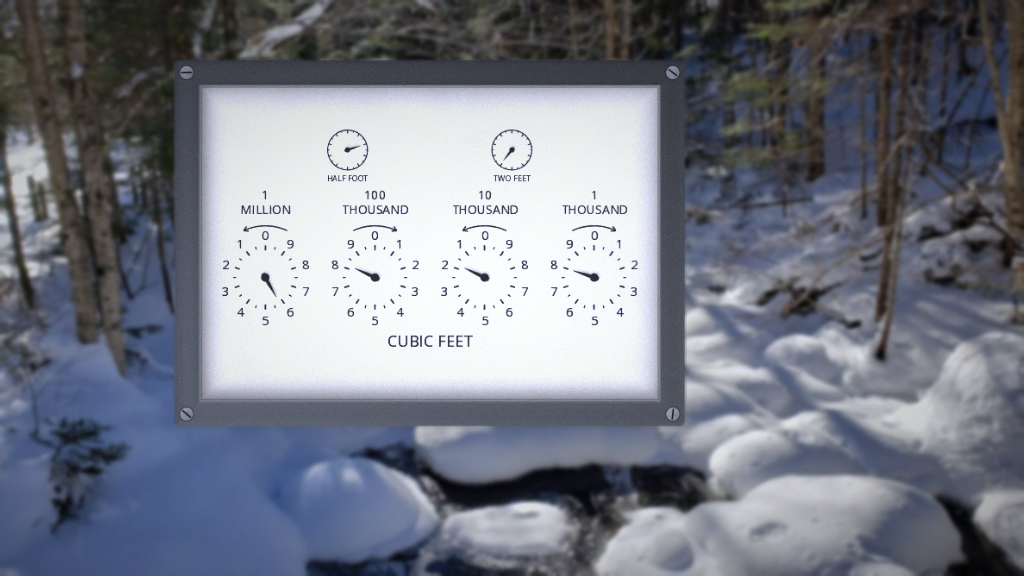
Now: 581800,ft³
